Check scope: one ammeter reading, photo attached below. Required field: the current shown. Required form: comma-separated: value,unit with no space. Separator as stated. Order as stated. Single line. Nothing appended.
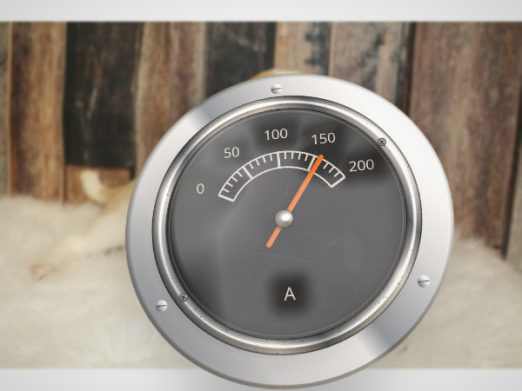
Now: 160,A
